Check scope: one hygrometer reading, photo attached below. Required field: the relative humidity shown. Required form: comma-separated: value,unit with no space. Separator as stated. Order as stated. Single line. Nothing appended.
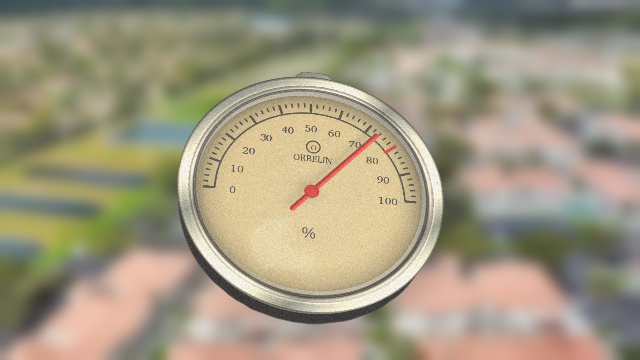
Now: 74,%
